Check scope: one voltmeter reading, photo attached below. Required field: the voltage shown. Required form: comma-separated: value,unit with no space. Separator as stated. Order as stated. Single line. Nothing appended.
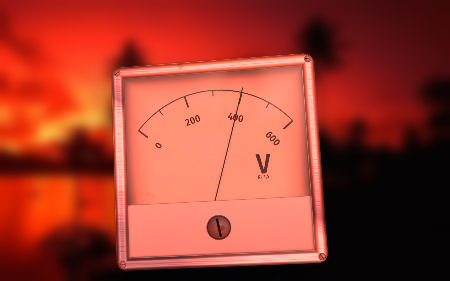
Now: 400,V
